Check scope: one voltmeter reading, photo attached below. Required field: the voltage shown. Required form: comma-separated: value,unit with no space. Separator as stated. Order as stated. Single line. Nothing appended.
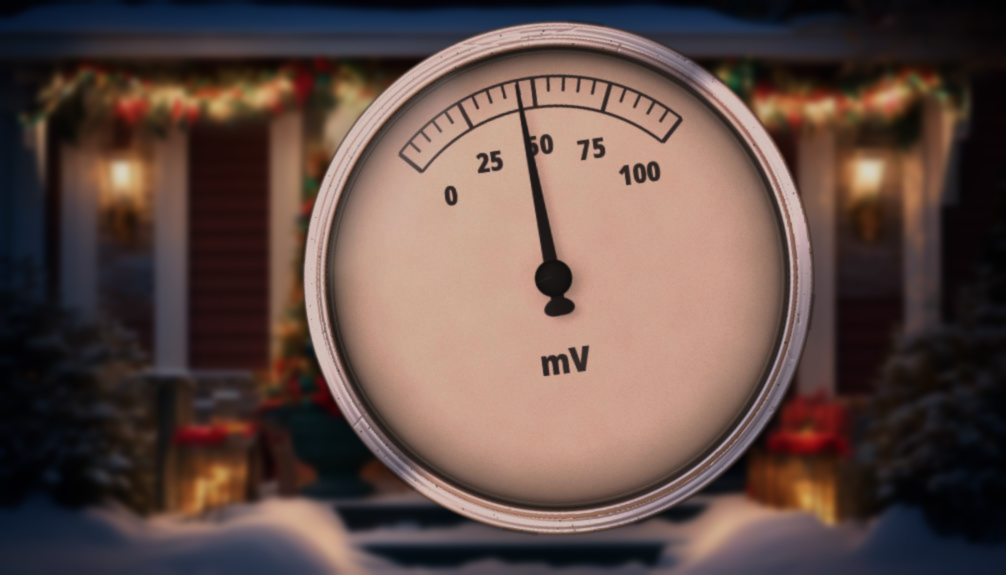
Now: 45,mV
